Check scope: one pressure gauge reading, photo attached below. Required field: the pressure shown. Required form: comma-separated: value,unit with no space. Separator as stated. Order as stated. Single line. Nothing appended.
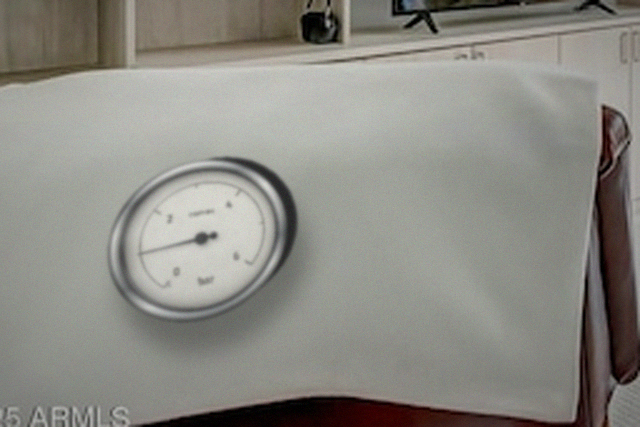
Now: 1,bar
